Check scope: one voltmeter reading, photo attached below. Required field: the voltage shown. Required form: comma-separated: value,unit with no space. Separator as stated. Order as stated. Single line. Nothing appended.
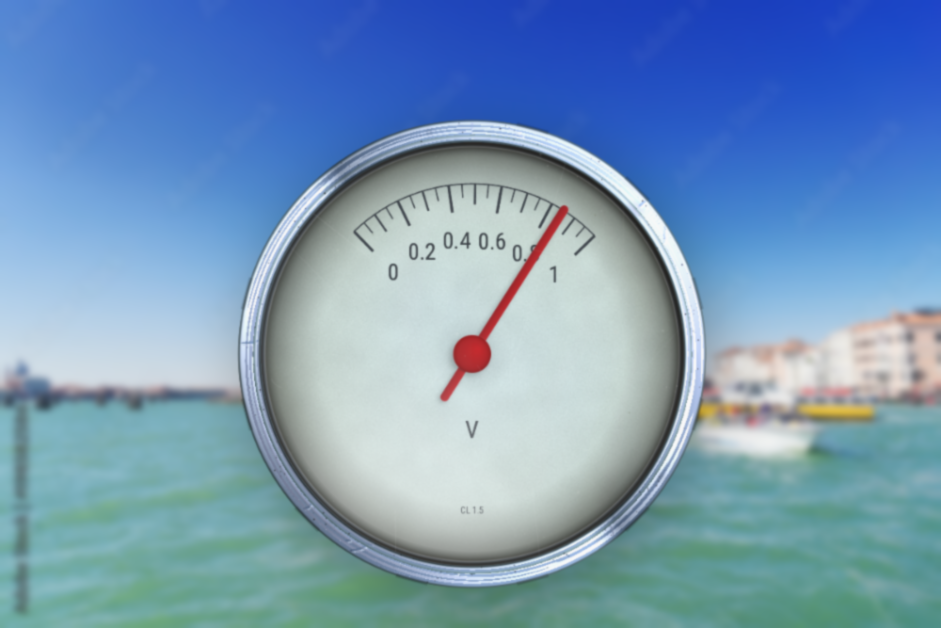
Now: 0.85,V
